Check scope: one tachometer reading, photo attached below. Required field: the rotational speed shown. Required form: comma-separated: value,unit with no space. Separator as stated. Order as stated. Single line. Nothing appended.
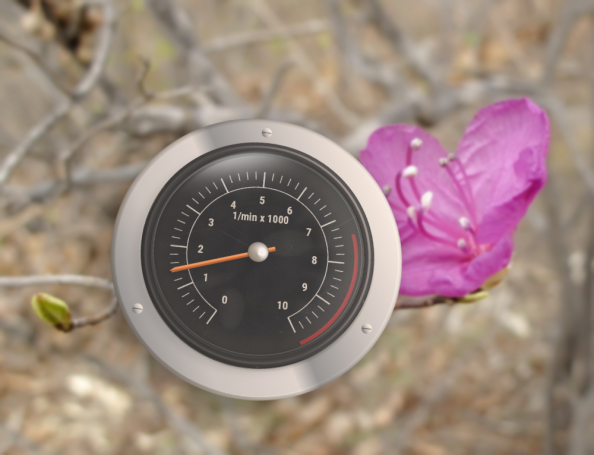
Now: 1400,rpm
